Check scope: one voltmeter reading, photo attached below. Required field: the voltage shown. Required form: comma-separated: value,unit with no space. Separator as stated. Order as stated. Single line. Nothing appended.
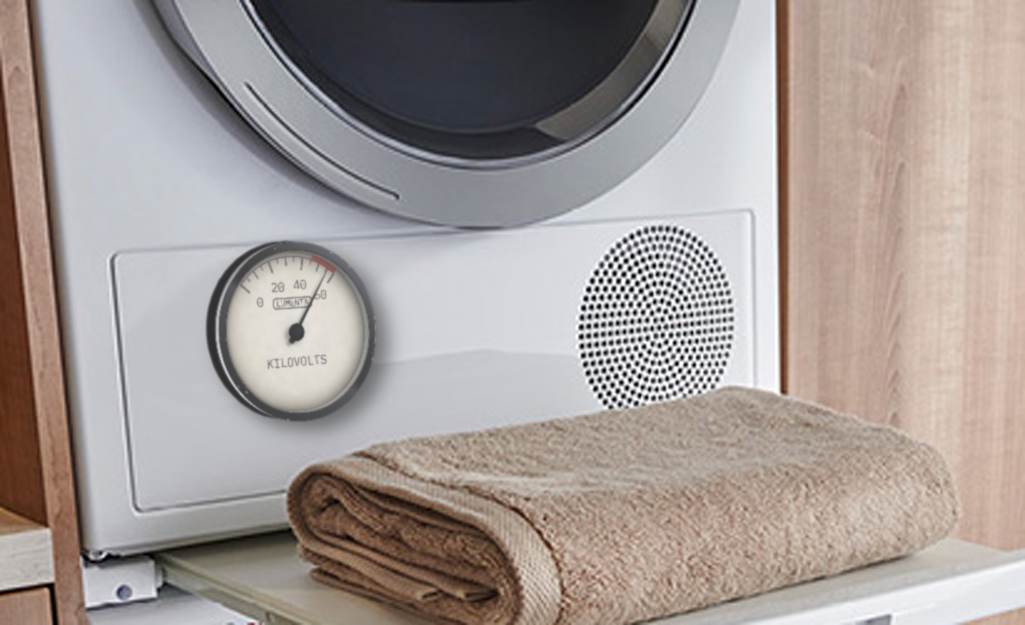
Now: 55,kV
